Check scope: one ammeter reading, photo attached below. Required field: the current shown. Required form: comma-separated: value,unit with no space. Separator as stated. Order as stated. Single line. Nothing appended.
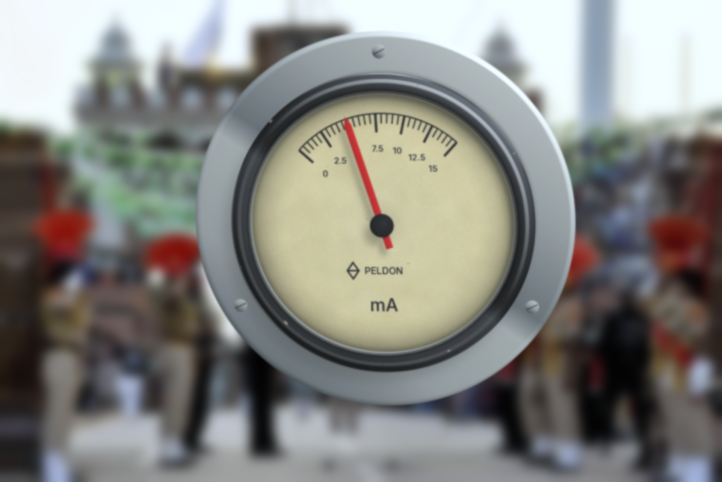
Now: 5,mA
